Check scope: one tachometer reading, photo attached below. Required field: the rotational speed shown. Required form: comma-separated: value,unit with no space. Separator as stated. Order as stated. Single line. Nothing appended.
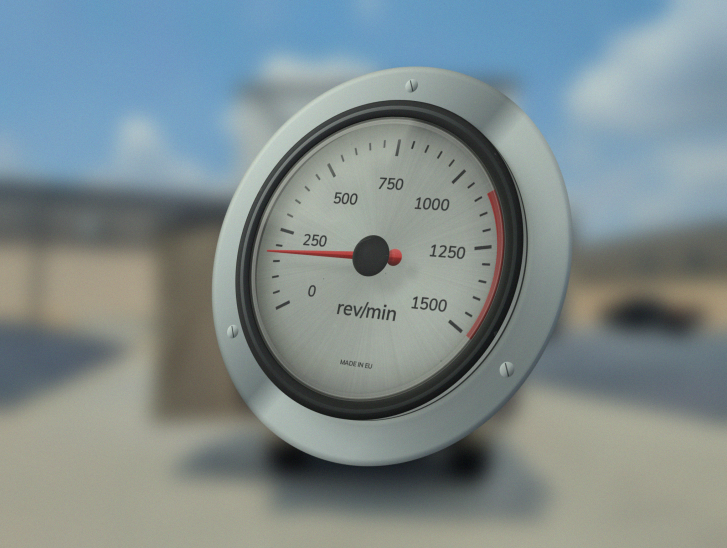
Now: 175,rpm
